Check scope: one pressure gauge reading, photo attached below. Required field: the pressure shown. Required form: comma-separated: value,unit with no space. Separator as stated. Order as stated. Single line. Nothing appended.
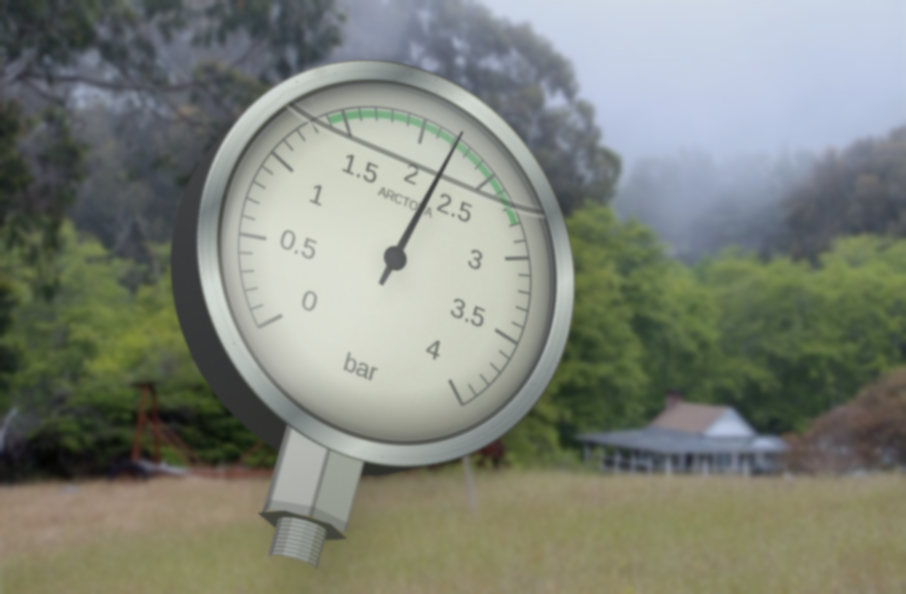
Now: 2.2,bar
